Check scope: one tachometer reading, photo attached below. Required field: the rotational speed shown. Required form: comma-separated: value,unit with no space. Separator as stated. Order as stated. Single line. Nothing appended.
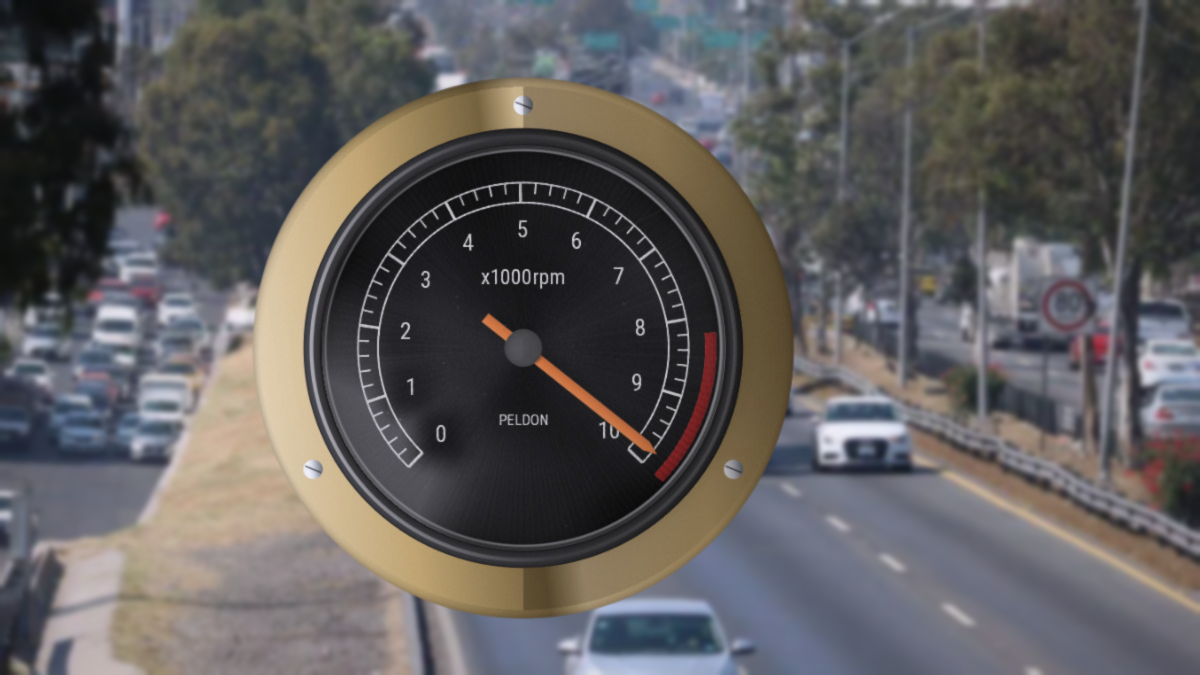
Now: 9800,rpm
